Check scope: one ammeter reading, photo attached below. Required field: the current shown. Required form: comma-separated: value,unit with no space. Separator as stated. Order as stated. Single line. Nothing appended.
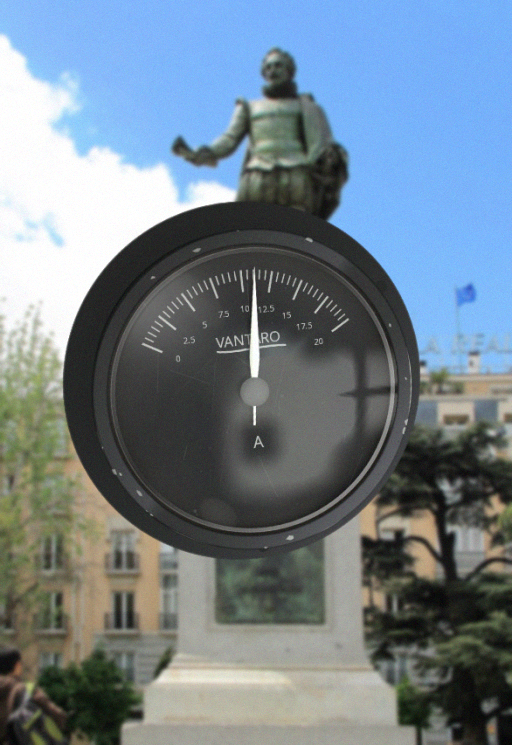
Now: 11,A
